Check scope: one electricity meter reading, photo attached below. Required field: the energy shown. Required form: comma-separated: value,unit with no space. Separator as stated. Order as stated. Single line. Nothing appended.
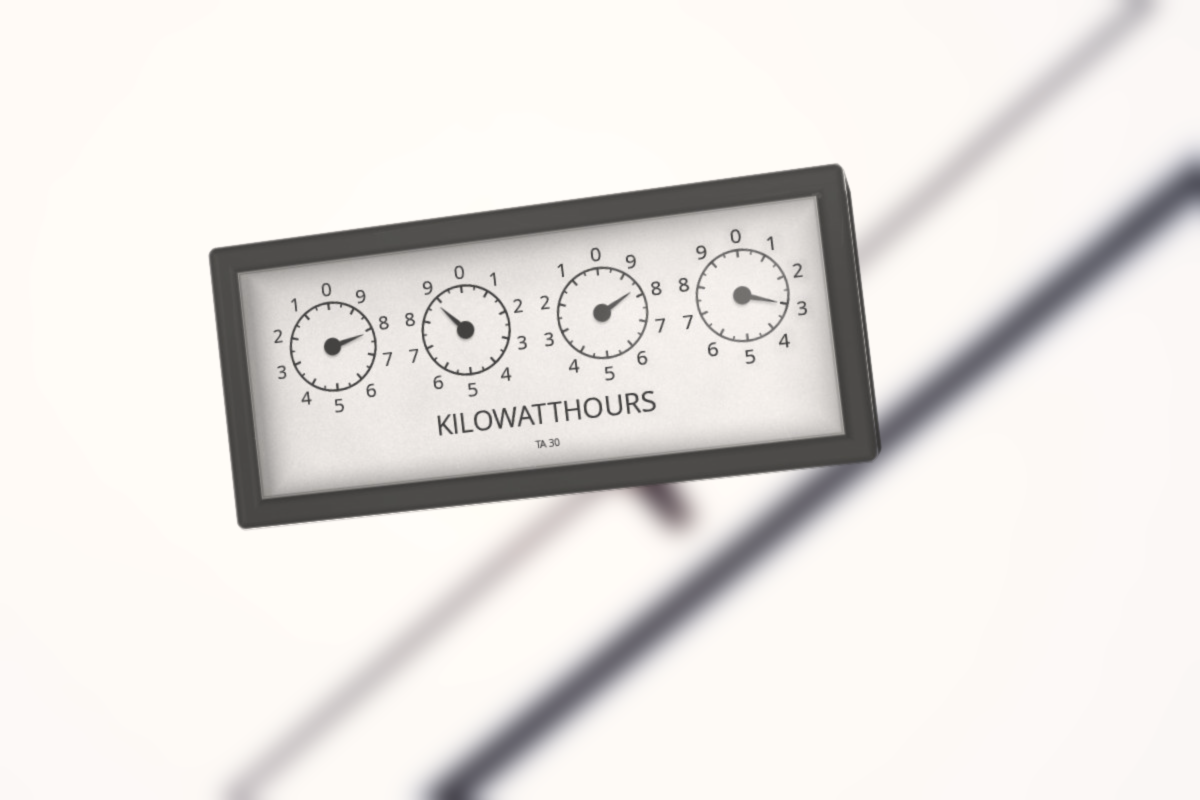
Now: 7883,kWh
